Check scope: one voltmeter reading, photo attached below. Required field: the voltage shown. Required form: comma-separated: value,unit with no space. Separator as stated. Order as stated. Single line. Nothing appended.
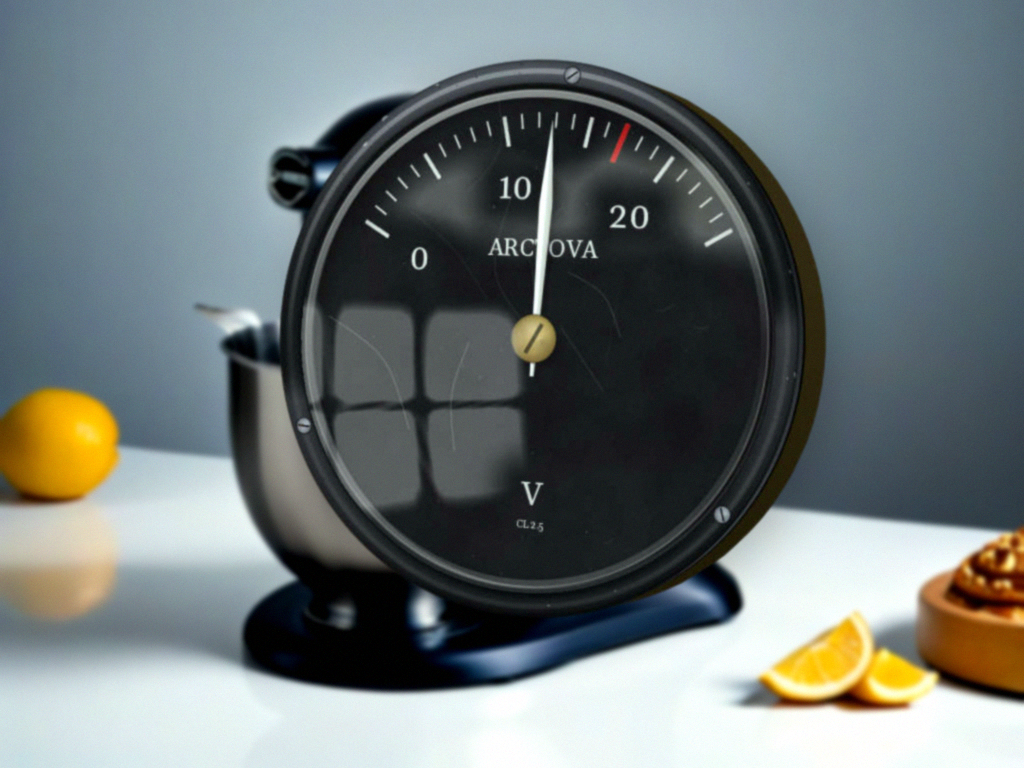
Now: 13,V
